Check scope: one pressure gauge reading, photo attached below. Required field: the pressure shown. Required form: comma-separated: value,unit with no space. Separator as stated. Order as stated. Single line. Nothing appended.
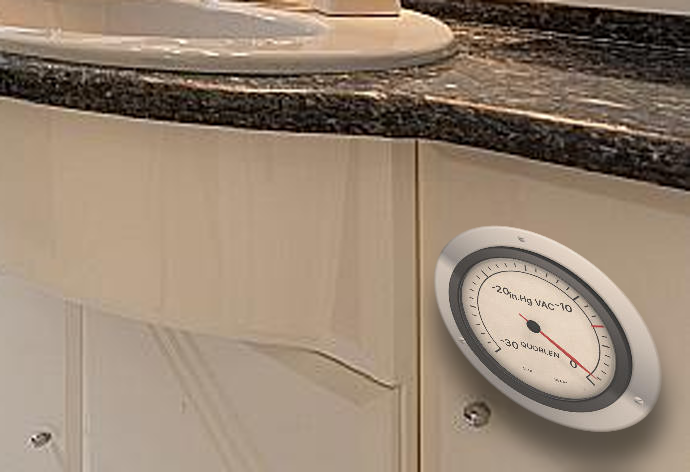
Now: -1,inHg
